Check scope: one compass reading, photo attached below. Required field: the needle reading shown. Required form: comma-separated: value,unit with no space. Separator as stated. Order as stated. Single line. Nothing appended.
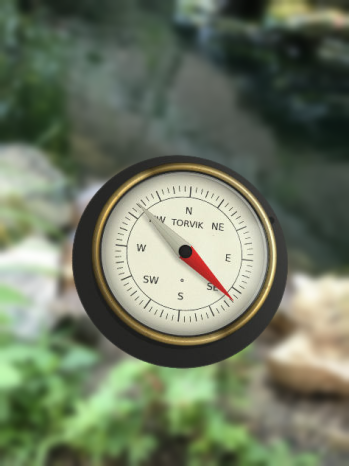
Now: 130,°
